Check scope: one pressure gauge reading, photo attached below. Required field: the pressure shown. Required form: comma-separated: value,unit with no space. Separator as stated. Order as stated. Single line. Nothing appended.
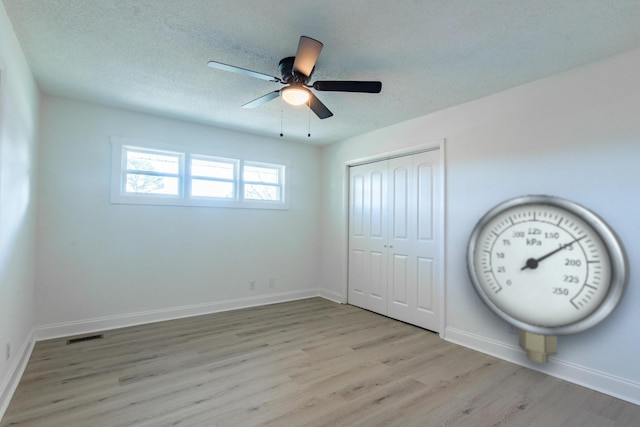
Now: 175,kPa
